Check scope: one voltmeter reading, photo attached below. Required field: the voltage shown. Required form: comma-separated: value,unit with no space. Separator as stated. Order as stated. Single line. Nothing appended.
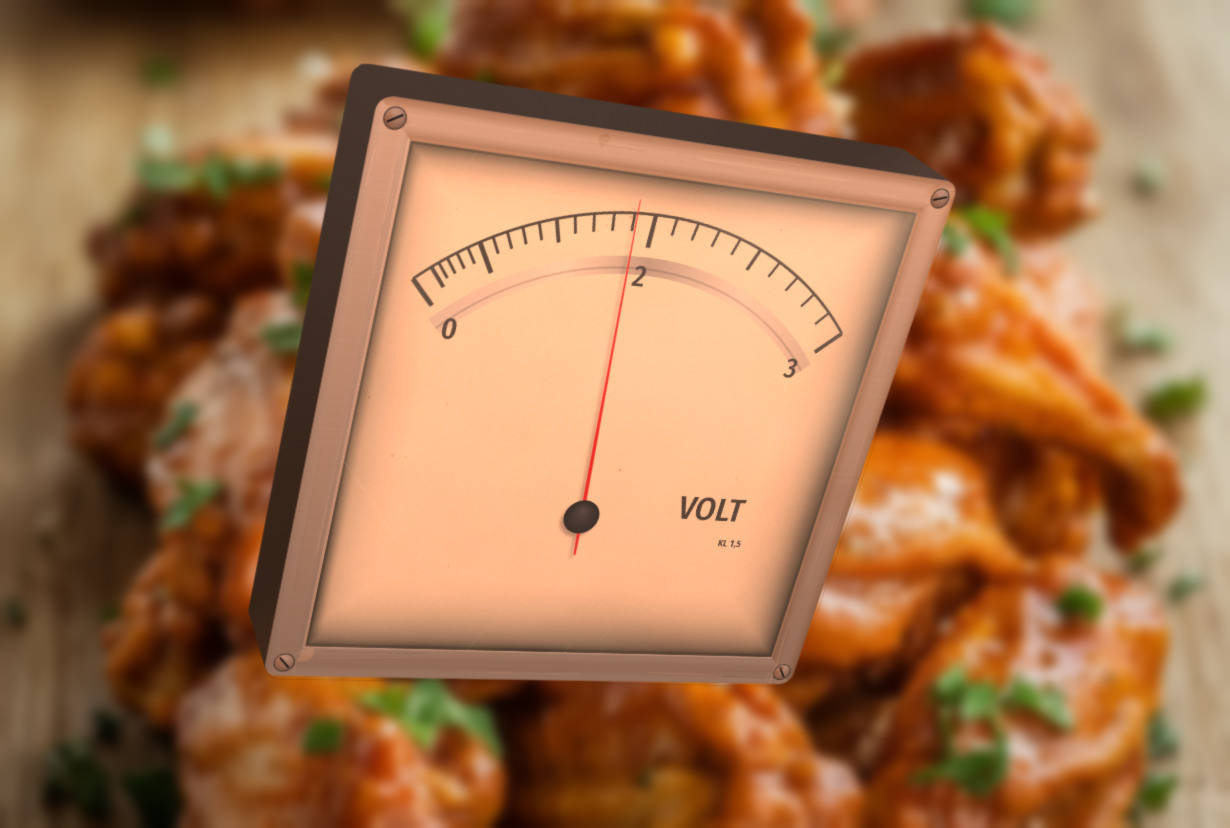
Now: 1.9,V
